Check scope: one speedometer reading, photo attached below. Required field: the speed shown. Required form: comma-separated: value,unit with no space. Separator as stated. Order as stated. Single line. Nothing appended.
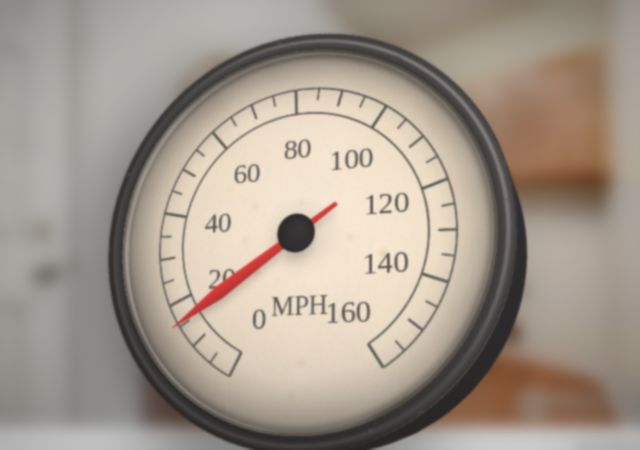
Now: 15,mph
